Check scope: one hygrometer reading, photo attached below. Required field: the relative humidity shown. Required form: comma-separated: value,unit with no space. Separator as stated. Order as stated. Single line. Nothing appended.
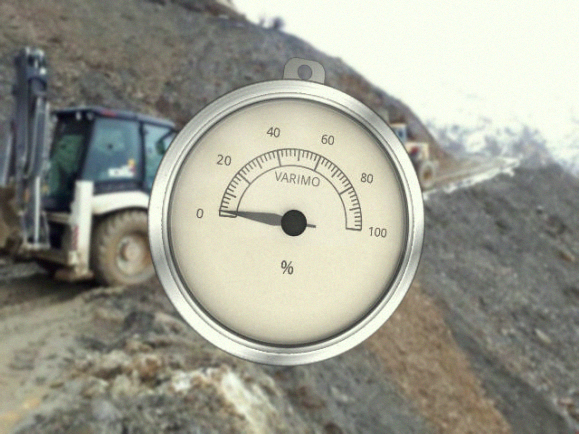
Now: 2,%
